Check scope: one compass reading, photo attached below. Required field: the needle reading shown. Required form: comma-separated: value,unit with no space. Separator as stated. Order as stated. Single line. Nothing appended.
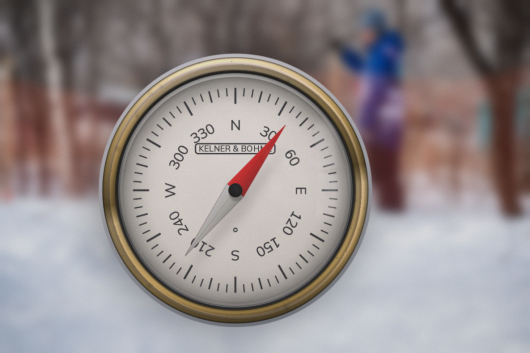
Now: 37.5,°
